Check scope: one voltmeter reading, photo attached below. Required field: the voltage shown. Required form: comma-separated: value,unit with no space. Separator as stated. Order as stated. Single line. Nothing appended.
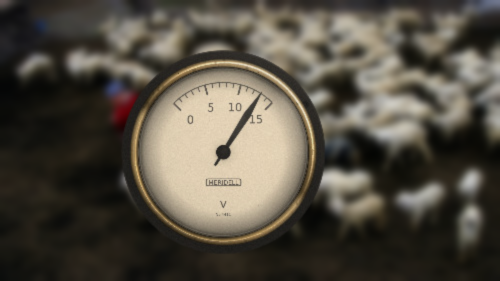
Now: 13,V
